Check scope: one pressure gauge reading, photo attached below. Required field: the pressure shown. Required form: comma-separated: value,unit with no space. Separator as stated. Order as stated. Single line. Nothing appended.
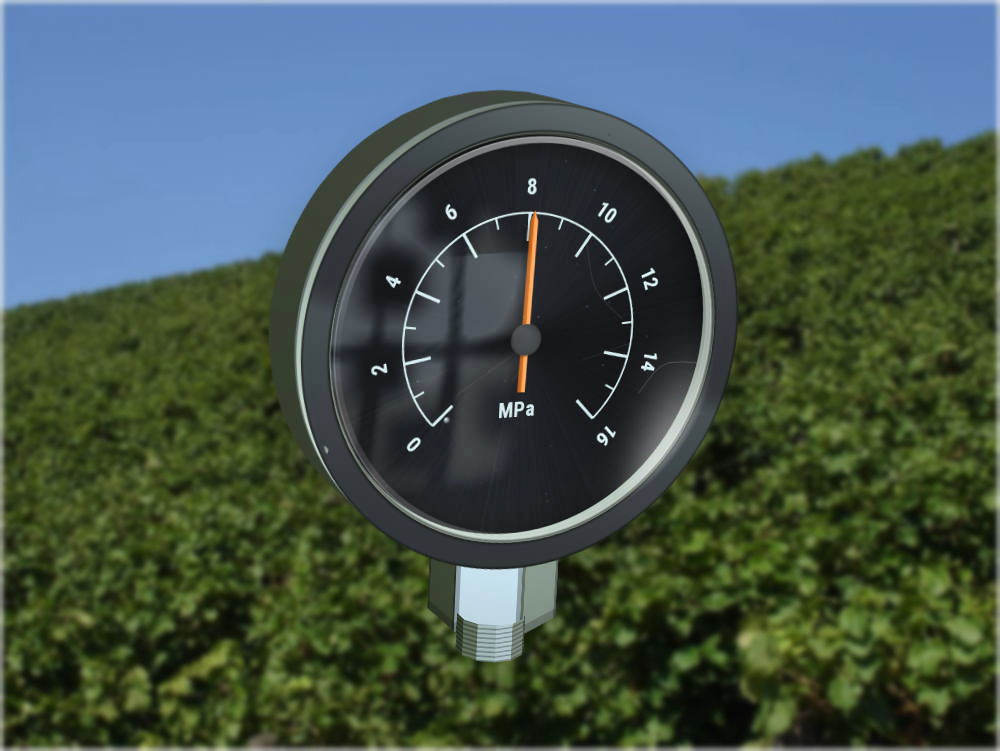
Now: 8,MPa
